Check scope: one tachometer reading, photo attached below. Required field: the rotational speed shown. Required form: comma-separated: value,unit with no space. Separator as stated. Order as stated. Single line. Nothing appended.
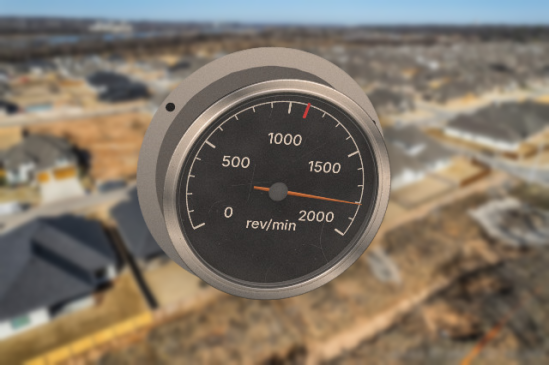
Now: 1800,rpm
